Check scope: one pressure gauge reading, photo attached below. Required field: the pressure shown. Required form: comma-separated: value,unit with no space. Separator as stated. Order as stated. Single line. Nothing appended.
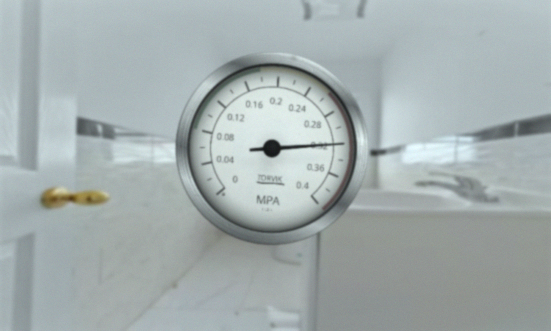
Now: 0.32,MPa
